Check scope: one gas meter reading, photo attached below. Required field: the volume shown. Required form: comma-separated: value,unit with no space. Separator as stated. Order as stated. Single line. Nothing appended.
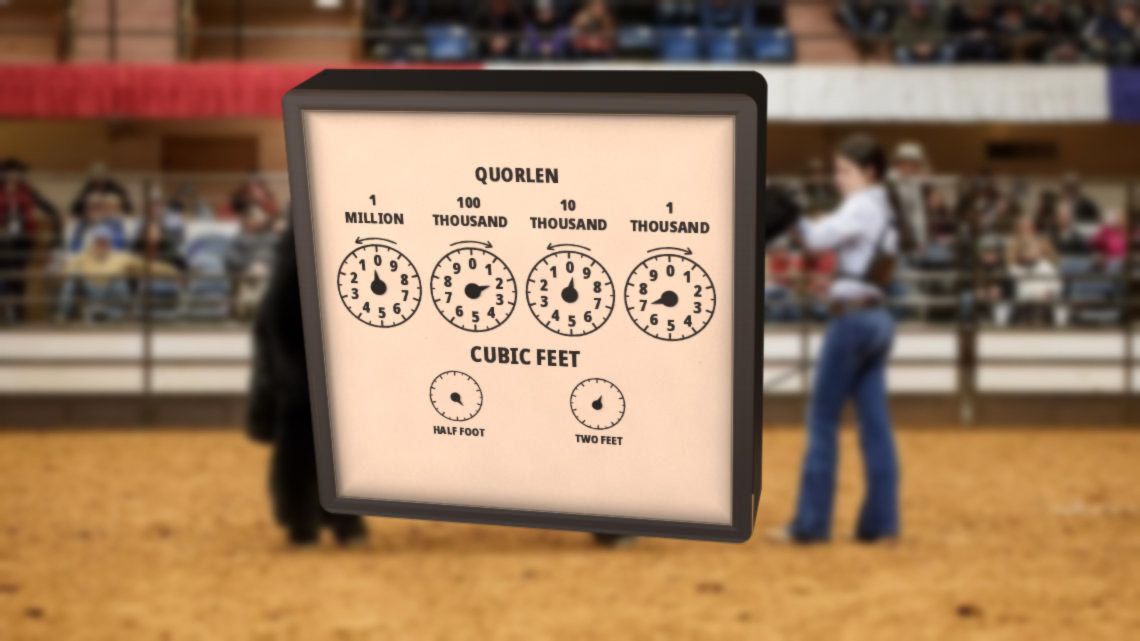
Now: 19700,ft³
